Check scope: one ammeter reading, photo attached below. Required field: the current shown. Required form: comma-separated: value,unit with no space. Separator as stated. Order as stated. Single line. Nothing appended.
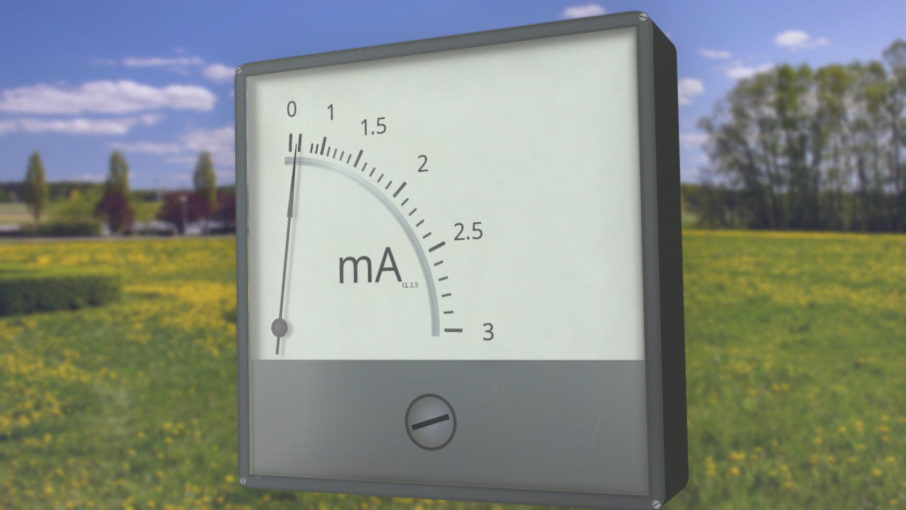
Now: 0.5,mA
